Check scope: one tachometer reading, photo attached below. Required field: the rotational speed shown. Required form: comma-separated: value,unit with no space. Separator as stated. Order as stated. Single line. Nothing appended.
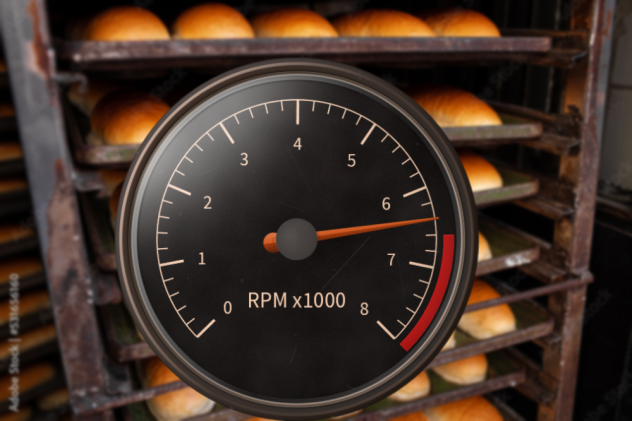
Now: 6400,rpm
